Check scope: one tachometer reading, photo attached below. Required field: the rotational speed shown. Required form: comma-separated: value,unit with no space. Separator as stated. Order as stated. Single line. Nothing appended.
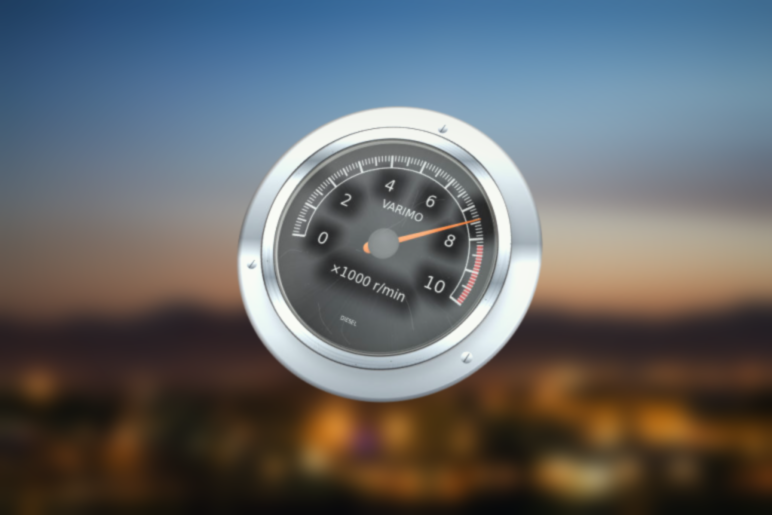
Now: 7500,rpm
